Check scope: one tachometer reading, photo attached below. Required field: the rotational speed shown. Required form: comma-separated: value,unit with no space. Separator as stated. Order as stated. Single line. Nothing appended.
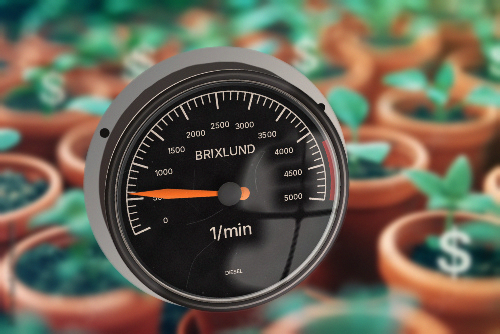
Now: 600,rpm
